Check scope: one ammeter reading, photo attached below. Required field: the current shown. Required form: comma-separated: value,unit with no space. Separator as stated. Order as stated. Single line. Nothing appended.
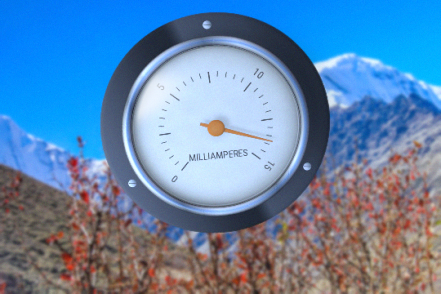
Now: 13.75,mA
